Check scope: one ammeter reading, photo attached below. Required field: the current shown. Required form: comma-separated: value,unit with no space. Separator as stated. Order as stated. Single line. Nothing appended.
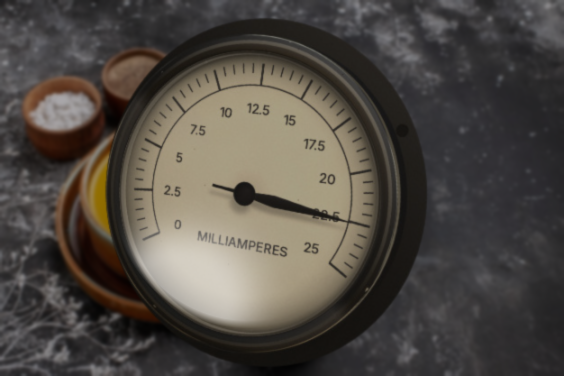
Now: 22.5,mA
